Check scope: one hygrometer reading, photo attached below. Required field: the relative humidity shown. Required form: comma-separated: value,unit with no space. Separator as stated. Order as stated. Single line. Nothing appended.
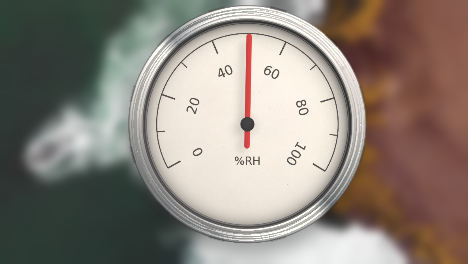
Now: 50,%
